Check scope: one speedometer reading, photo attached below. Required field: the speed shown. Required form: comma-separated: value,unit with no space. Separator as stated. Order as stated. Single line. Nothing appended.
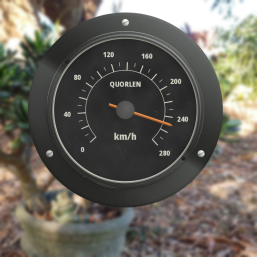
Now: 250,km/h
